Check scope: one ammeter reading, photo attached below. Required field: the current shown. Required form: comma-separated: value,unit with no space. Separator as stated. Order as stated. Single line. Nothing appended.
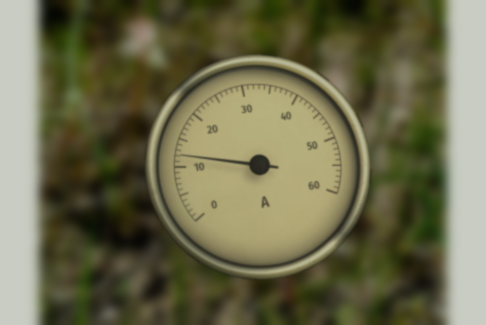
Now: 12,A
